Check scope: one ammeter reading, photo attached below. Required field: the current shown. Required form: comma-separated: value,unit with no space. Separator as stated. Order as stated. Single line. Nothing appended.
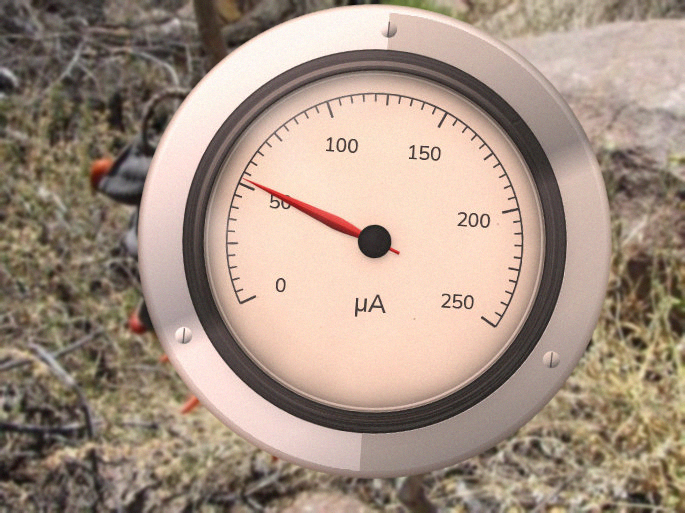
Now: 52.5,µA
